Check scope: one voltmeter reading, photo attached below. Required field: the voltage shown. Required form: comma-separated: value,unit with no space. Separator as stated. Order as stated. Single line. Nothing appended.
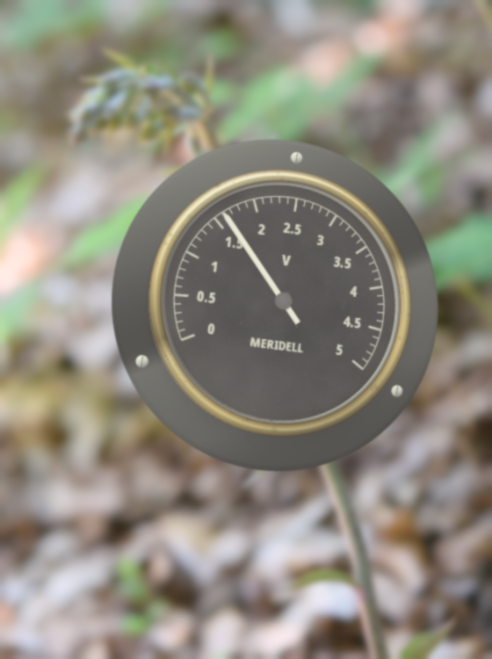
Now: 1.6,V
